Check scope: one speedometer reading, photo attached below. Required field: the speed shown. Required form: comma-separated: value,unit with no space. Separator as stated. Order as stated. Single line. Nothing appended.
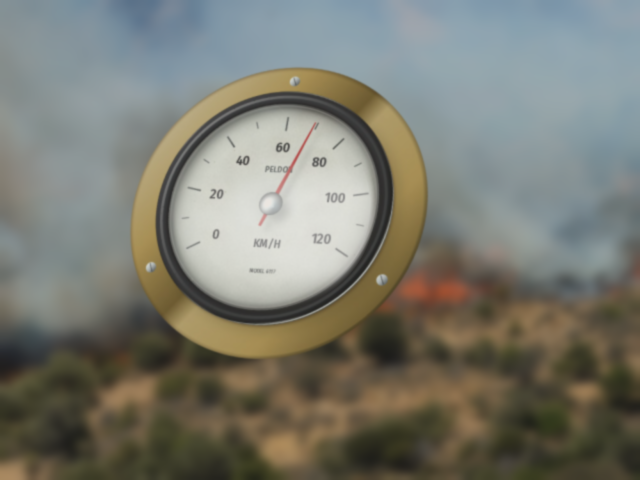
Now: 70,km/h
